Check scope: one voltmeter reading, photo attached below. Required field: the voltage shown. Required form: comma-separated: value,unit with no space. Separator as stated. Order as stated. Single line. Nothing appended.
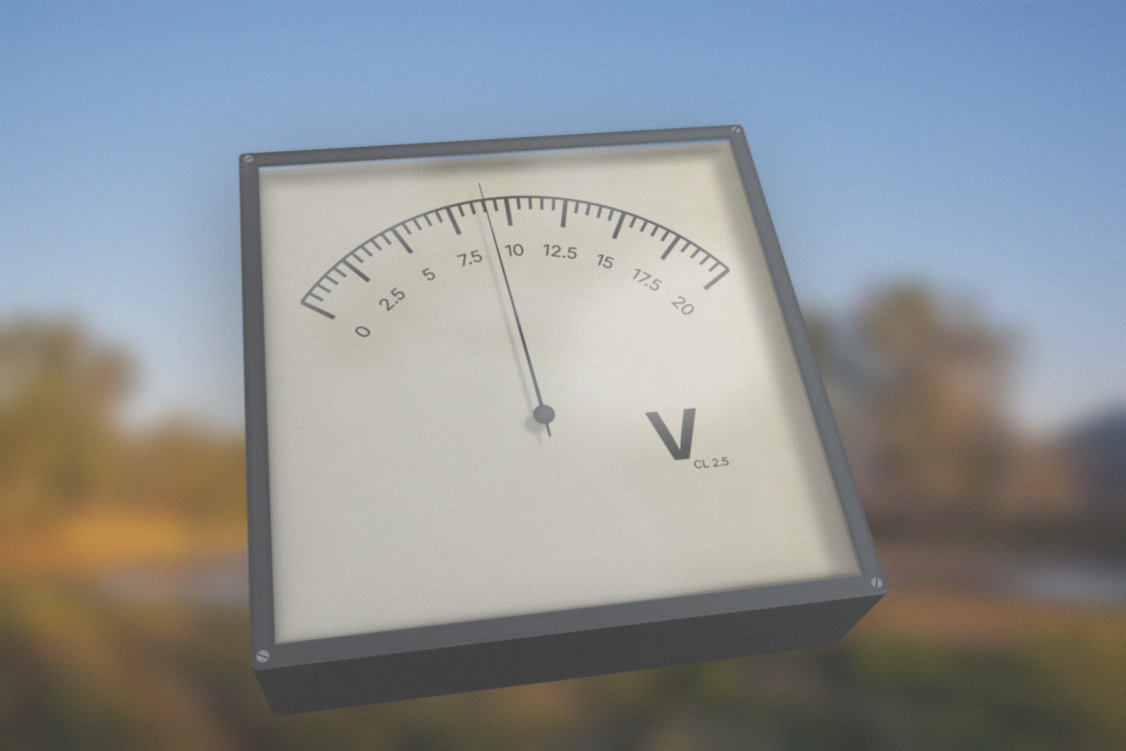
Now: 9,V
